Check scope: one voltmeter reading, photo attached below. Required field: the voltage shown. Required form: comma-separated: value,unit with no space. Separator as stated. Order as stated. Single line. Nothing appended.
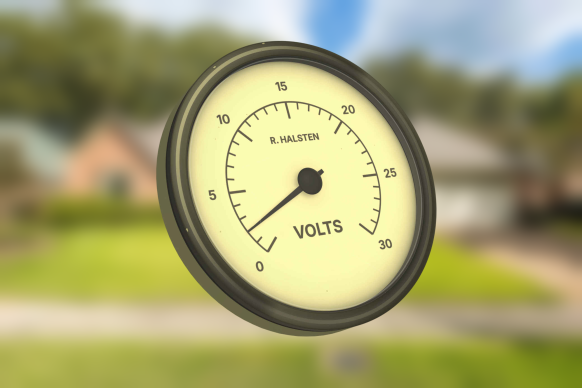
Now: 2,V
